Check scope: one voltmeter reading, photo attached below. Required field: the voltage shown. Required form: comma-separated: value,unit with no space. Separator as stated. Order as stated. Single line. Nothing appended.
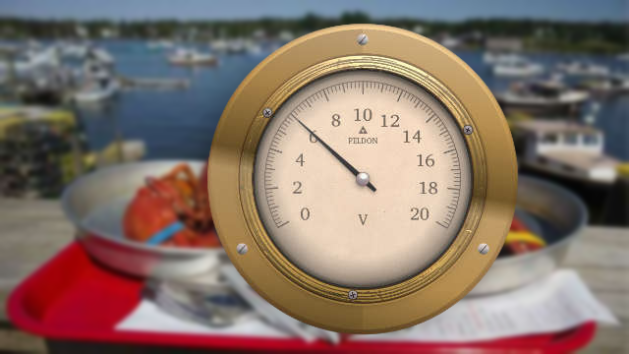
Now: 6,V
